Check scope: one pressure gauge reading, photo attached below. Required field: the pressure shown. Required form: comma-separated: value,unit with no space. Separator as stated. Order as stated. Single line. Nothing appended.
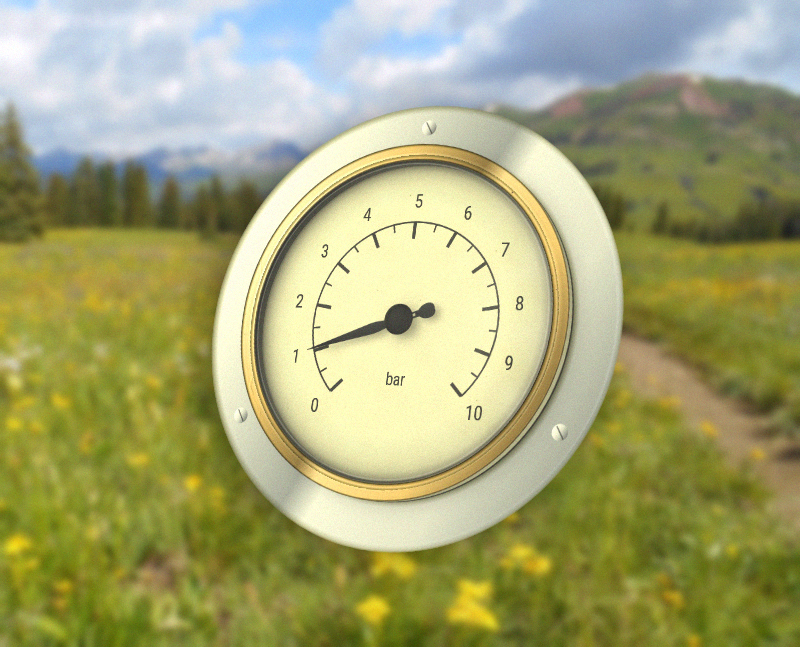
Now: 1,bar
